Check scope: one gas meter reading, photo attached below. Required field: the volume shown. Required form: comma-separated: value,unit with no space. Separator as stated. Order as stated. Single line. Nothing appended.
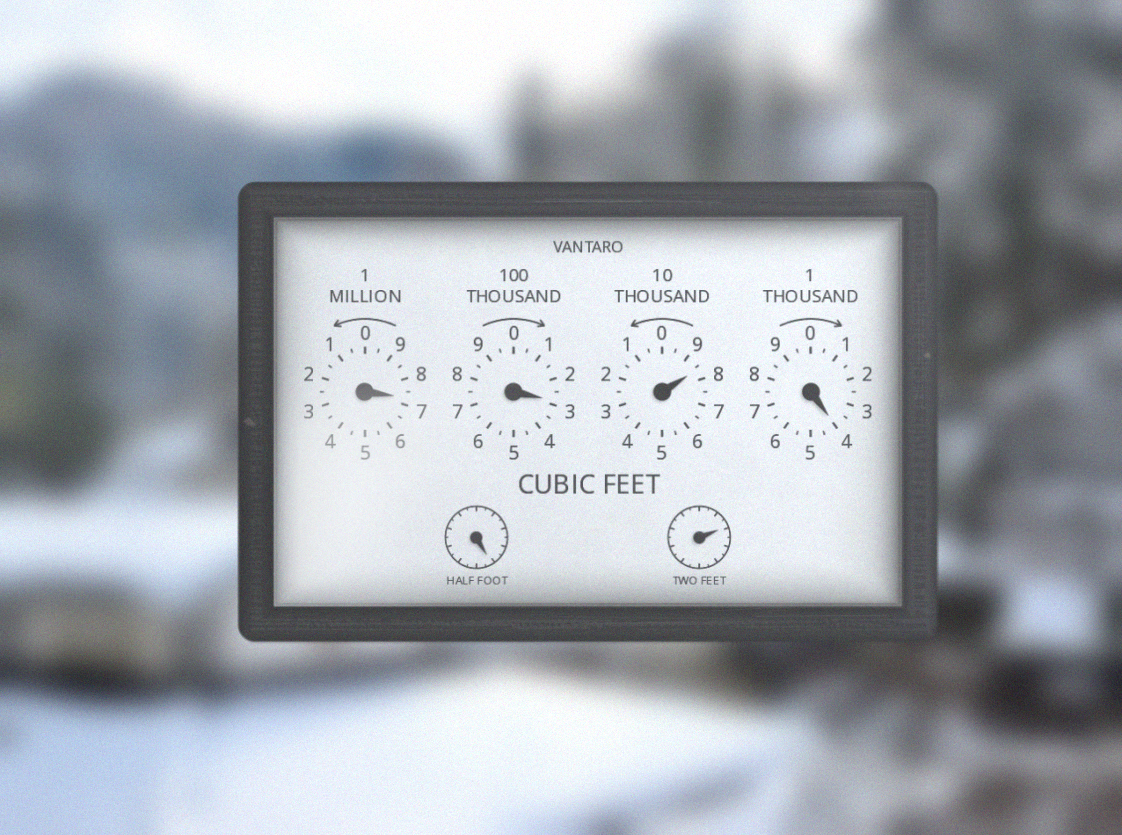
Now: 728400,ft³
